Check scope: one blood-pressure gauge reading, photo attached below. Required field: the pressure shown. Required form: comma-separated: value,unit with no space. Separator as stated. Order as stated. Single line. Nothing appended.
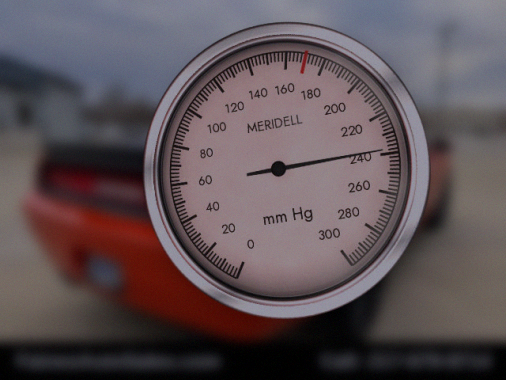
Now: 238,mmHg
